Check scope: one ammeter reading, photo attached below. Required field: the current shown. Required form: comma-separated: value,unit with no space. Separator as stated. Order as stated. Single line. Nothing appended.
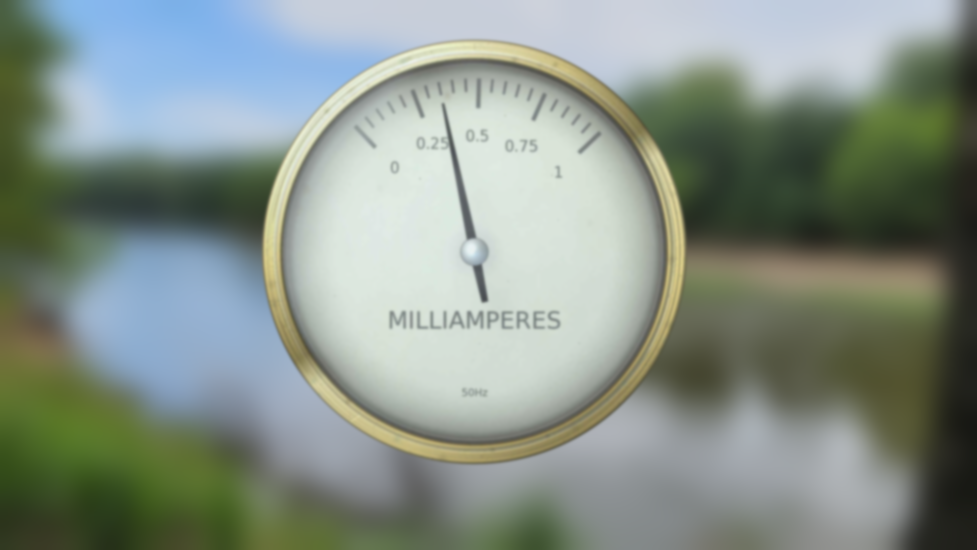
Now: 0.35,mA
